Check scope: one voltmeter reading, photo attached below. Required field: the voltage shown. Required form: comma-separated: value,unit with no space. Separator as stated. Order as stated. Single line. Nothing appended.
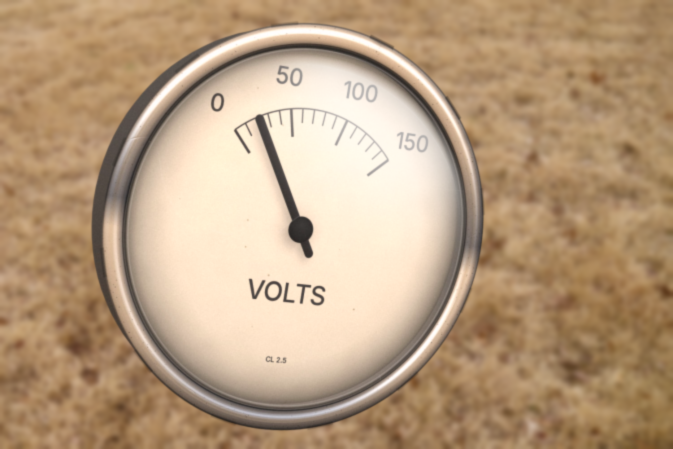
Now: 20,V
